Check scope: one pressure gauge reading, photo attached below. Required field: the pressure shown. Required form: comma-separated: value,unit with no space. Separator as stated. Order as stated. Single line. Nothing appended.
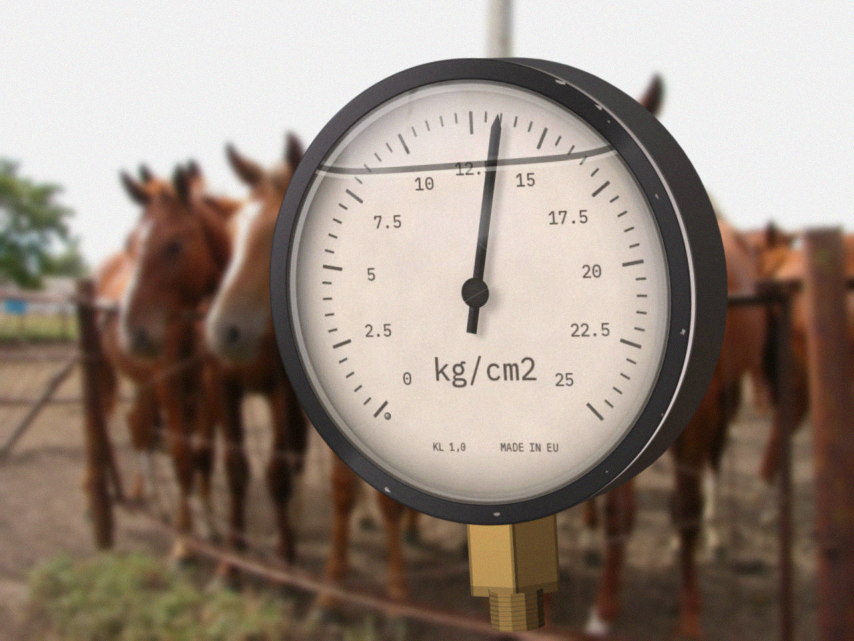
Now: 13.5,kg/cm²
